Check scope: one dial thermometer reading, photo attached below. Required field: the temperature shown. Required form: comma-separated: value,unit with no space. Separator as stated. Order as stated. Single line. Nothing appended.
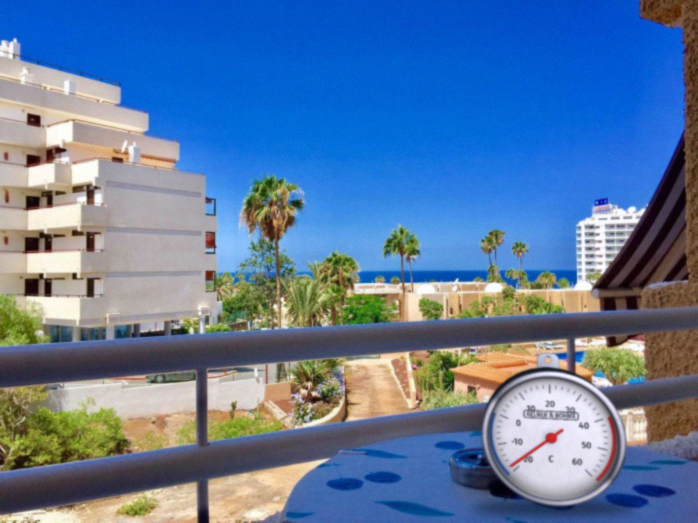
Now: -18,°C
